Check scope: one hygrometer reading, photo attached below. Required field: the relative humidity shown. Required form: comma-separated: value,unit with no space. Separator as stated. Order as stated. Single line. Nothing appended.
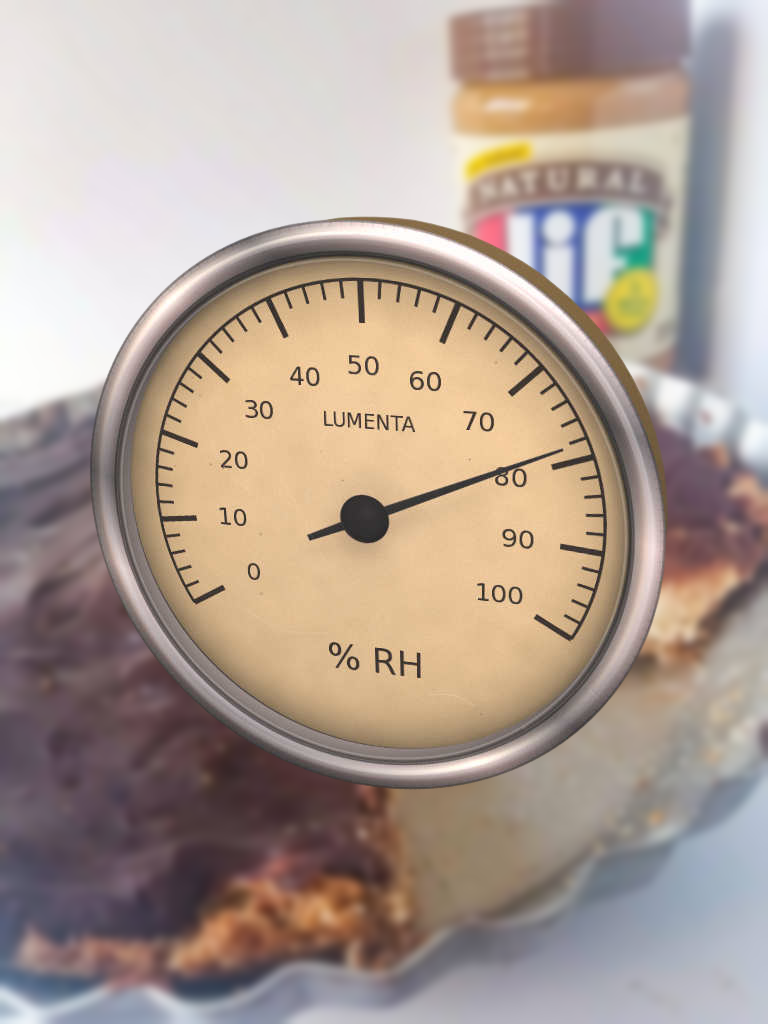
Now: 78,%
